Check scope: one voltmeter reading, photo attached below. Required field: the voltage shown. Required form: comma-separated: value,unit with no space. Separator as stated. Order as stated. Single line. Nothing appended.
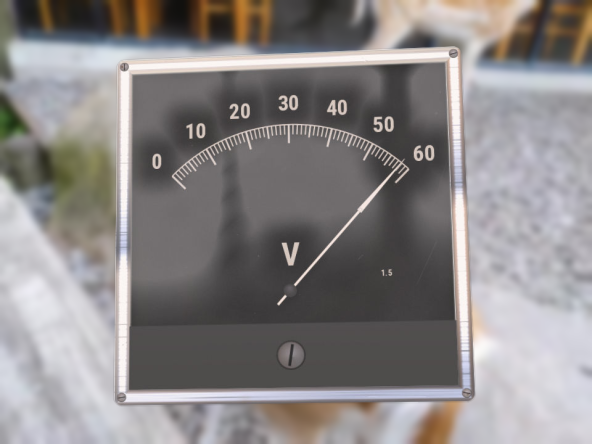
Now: 58,V
